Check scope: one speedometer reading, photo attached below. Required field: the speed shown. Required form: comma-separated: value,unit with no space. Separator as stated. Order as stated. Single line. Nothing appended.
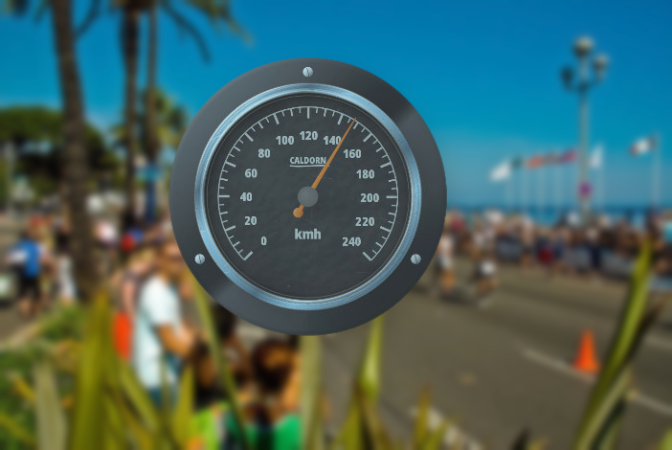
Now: 147.5,km/h
